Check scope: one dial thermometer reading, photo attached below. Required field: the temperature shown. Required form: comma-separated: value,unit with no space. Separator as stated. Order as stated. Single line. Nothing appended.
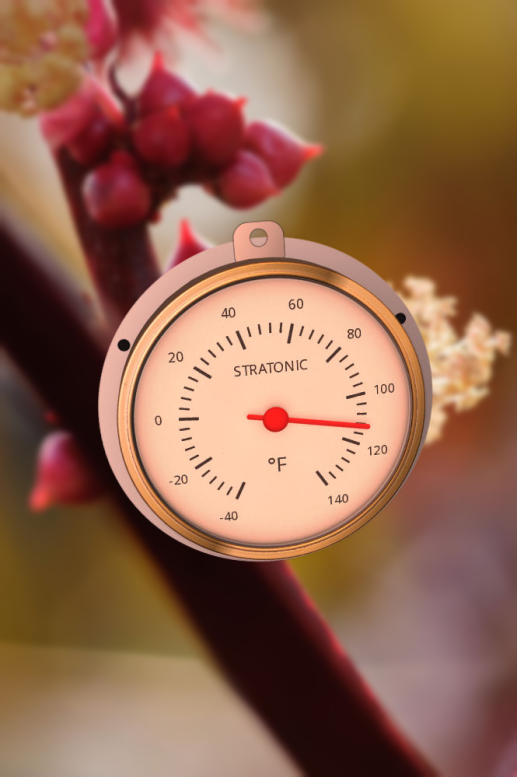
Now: 112,°F
